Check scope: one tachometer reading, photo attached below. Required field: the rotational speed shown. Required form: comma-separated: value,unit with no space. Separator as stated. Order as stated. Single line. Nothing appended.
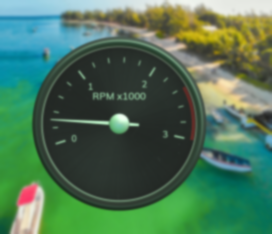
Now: 300,rpm
